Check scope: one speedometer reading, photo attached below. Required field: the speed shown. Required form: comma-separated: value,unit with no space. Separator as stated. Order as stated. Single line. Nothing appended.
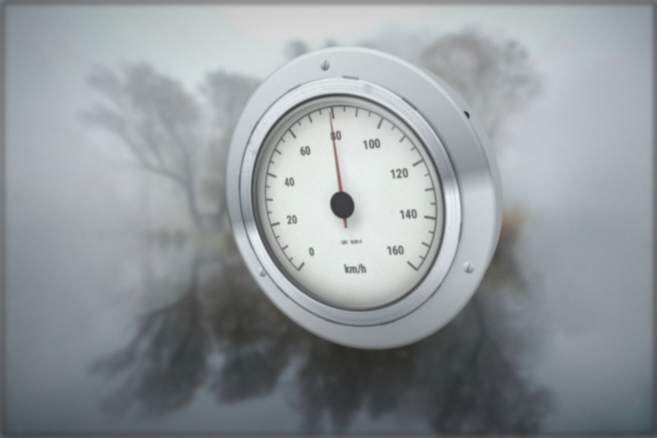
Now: 80,km/h
